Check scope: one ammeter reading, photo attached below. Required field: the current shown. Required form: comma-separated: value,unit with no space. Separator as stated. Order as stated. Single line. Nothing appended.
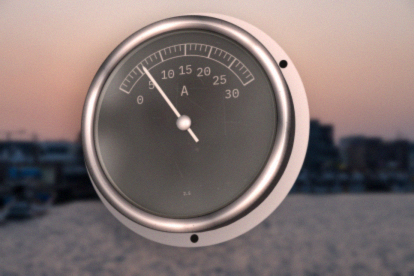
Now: 6,A
